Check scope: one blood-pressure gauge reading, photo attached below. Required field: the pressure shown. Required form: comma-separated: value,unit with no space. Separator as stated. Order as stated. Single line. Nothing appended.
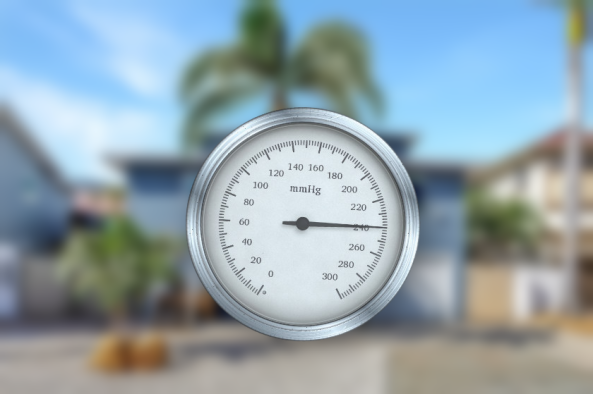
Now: 240,mmHg
